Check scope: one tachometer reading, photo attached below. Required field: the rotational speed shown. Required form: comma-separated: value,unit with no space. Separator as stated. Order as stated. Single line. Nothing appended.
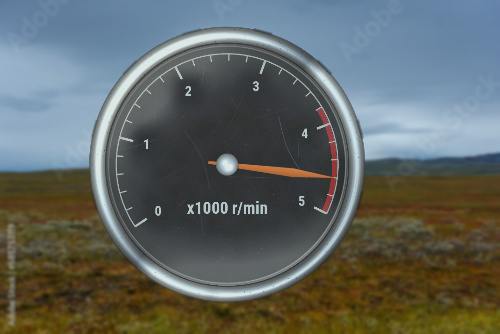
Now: 4600,rpm
